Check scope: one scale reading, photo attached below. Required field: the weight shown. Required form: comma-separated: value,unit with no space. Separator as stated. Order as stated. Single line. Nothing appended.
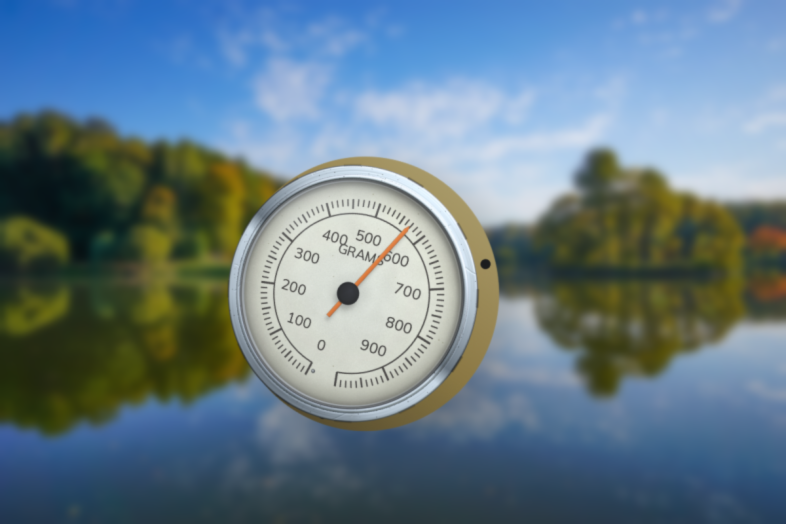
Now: 570,g
